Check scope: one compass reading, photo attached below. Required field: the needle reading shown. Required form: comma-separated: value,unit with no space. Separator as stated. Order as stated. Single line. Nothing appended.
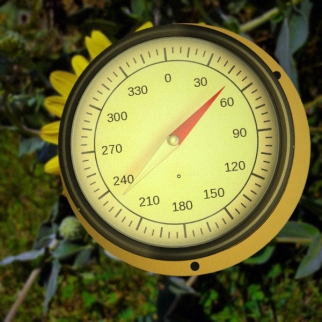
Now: 50,°
